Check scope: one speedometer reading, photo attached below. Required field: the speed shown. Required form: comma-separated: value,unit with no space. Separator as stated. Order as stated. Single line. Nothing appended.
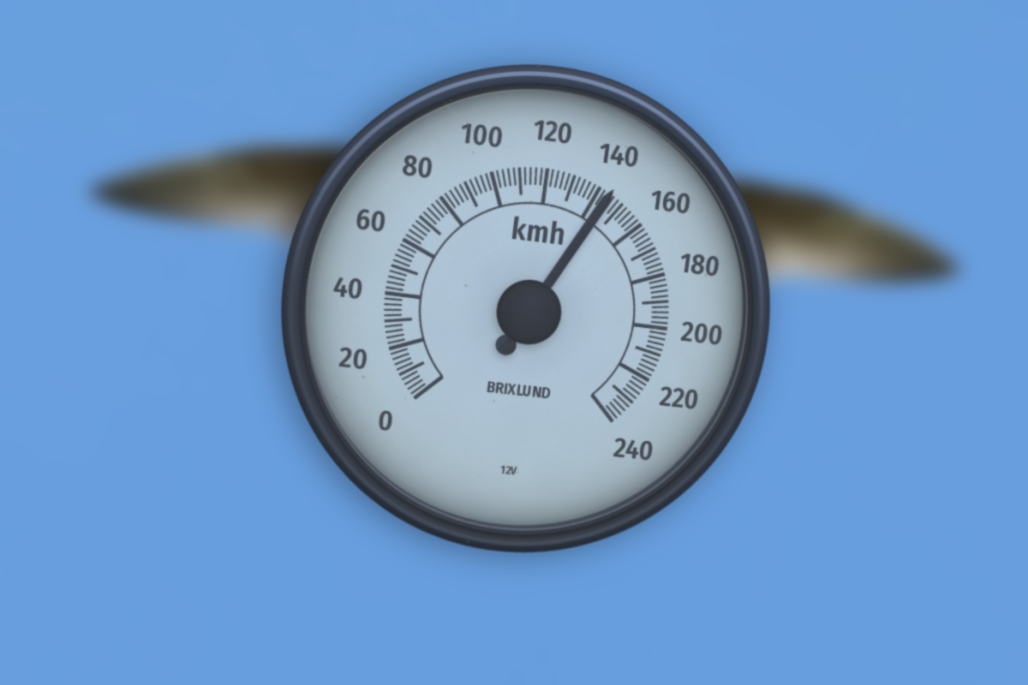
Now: 144,km/h
